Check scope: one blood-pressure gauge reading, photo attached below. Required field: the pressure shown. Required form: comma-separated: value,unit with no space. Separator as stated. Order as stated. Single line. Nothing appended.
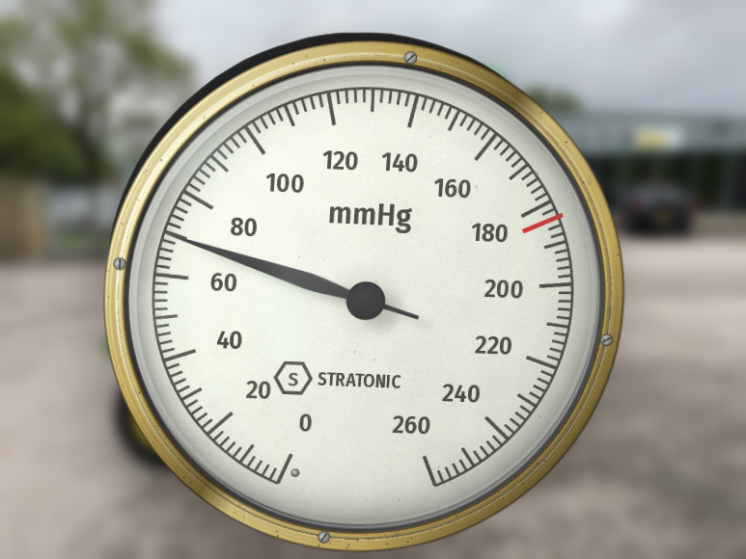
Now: 70,mmHg
